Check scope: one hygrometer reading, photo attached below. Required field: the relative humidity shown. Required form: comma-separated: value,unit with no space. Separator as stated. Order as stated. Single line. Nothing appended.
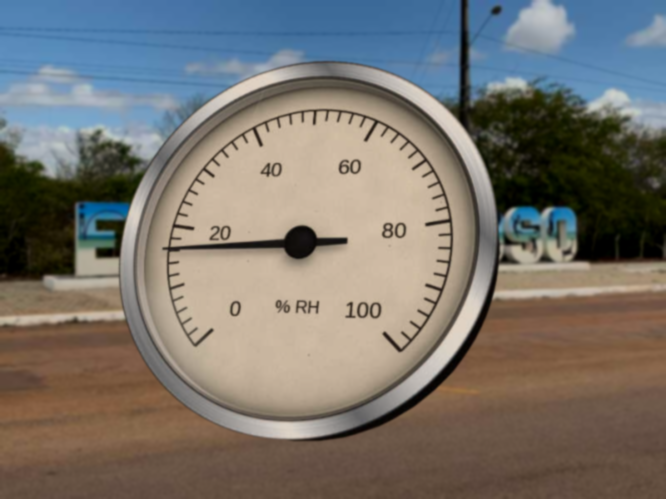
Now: 16,%
